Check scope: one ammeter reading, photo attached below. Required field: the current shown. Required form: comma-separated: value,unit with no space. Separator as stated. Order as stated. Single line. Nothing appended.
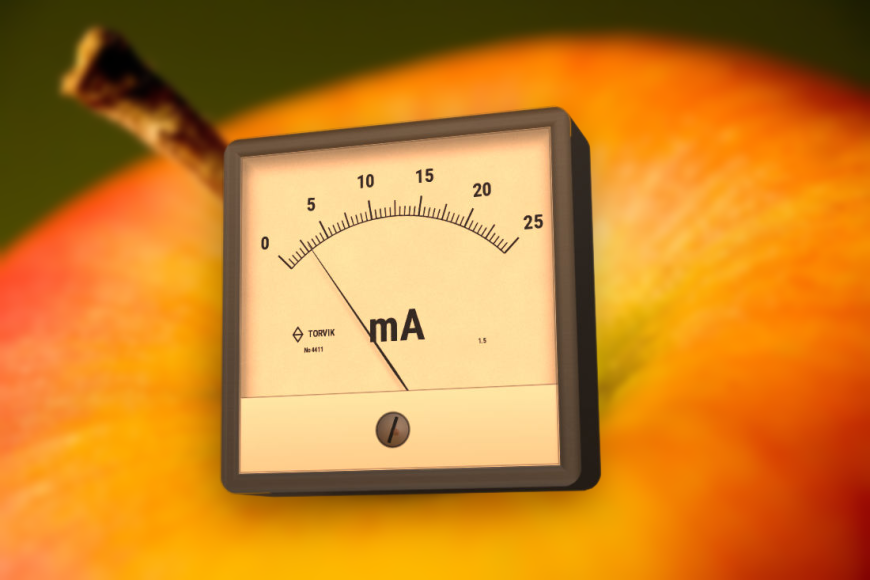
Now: 3,mA
